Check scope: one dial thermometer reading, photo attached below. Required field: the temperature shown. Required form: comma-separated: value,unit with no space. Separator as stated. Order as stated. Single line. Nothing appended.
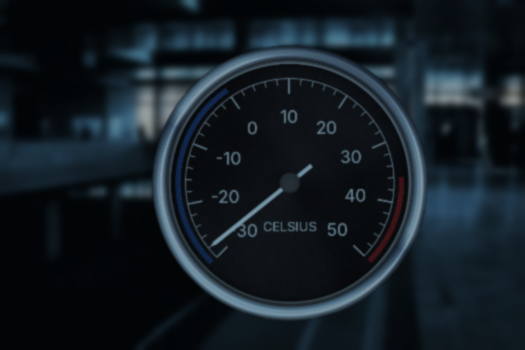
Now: -28,°C
